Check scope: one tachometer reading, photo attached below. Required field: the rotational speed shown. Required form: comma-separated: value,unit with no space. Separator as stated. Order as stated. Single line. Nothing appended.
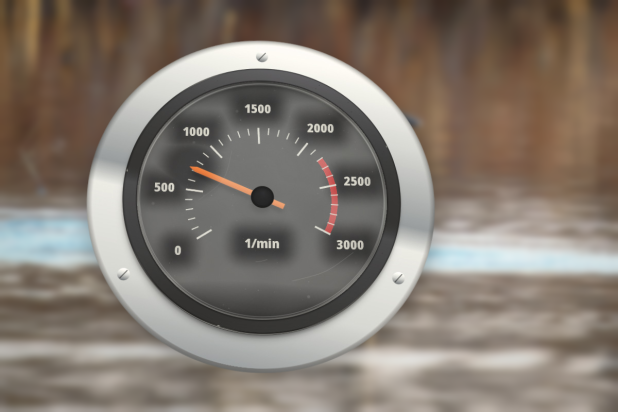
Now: 700,rpm
